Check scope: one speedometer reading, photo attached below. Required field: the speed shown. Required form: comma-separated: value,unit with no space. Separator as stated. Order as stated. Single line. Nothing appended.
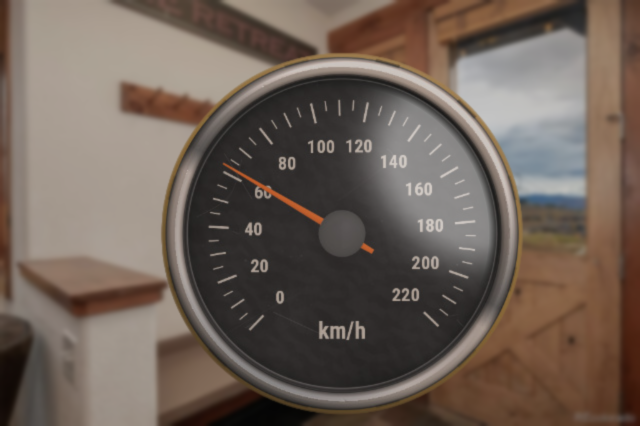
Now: 62.5,km/h
